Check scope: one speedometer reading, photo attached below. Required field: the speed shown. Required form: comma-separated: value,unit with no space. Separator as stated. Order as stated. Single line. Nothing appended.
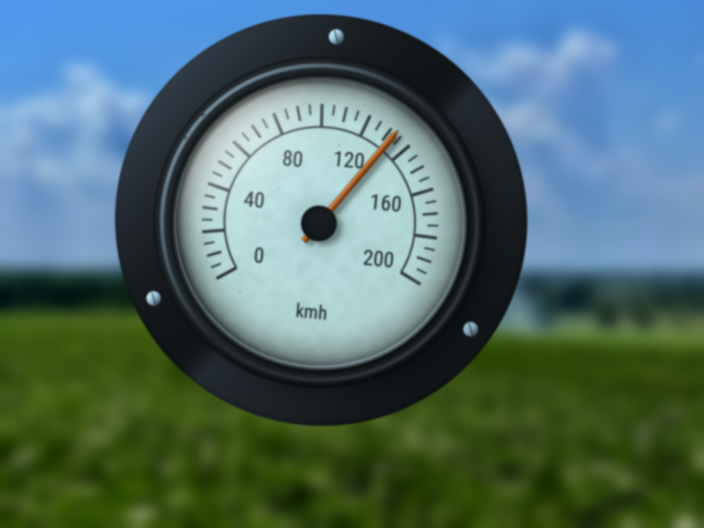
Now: 132.5,km/h
